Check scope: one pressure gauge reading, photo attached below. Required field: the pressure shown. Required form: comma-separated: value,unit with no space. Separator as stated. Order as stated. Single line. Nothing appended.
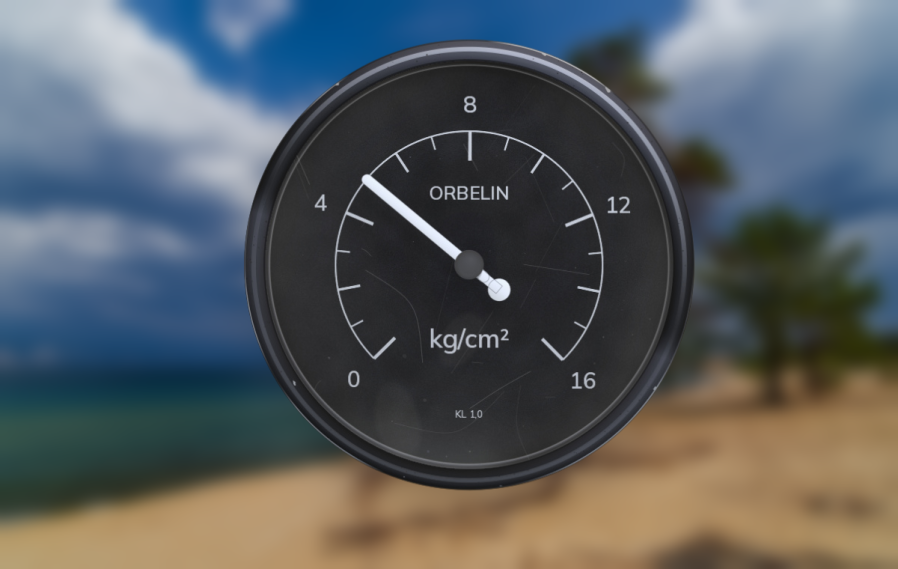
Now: 5,kg/cm²
